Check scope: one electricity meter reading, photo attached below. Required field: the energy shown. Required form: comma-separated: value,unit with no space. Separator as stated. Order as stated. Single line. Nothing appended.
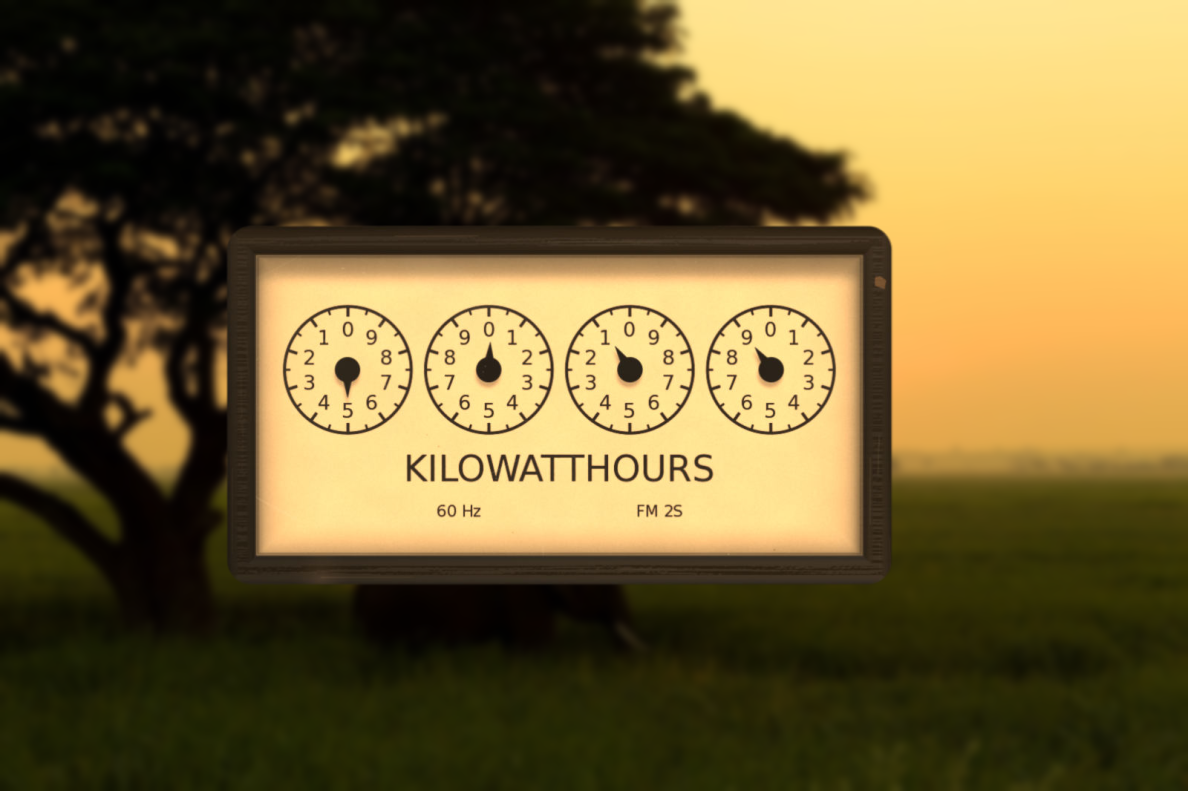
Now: 5009,kWh
